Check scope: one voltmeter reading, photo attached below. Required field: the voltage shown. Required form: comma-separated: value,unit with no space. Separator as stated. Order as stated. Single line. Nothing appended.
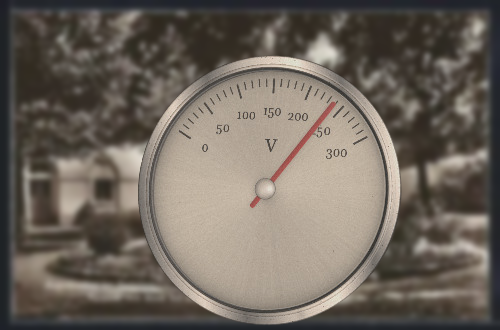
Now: 240,V
